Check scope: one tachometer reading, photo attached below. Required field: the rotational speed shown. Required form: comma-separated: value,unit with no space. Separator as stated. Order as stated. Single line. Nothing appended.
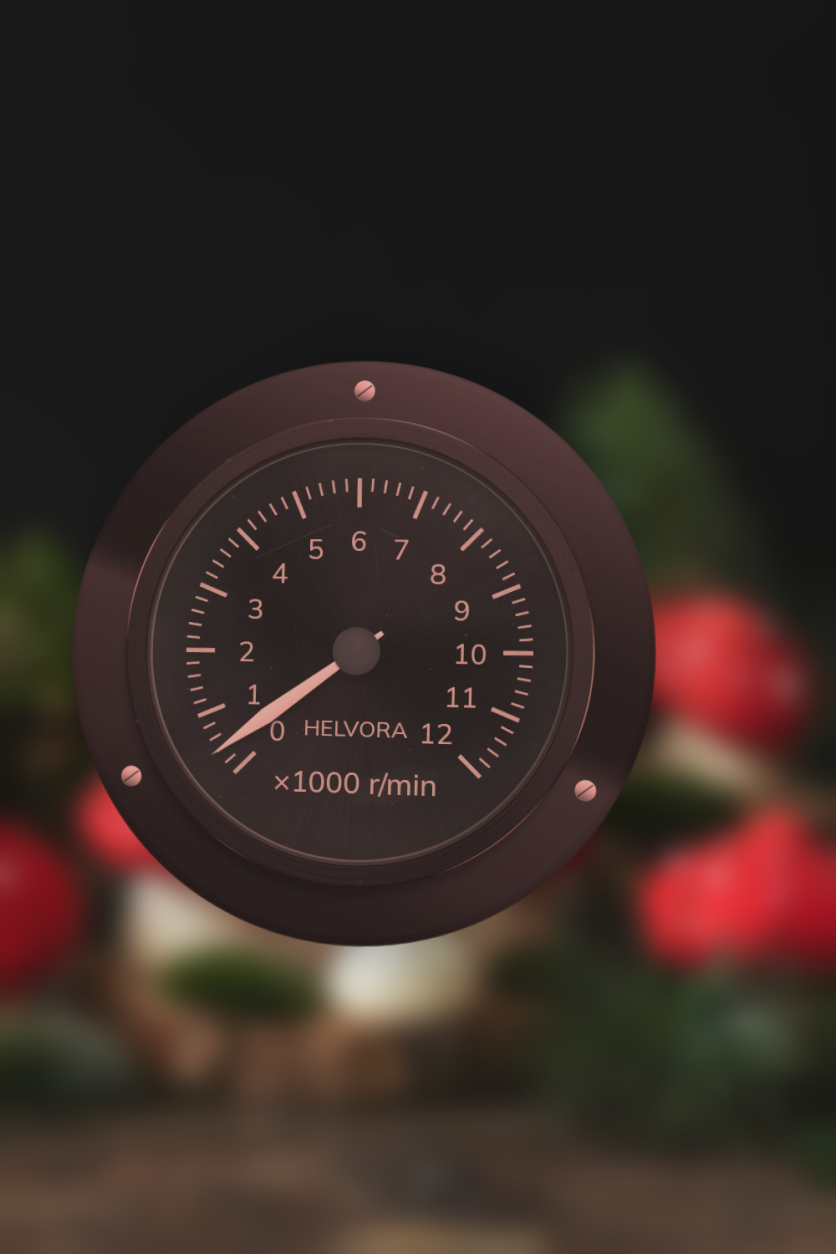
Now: 400,rpm
